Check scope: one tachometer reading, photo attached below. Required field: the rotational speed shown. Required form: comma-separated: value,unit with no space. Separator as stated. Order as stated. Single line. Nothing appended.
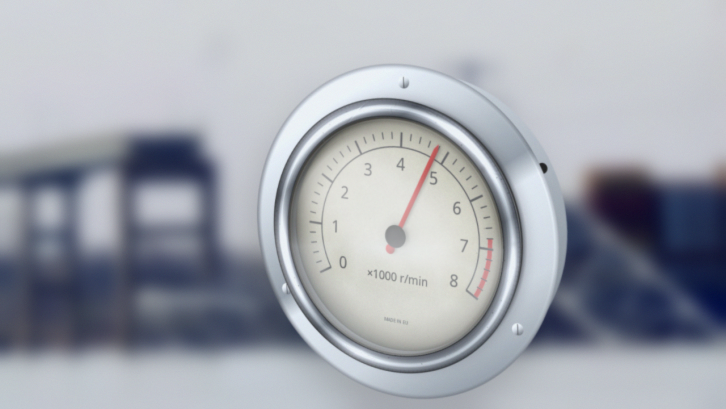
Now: 4800,rpm
